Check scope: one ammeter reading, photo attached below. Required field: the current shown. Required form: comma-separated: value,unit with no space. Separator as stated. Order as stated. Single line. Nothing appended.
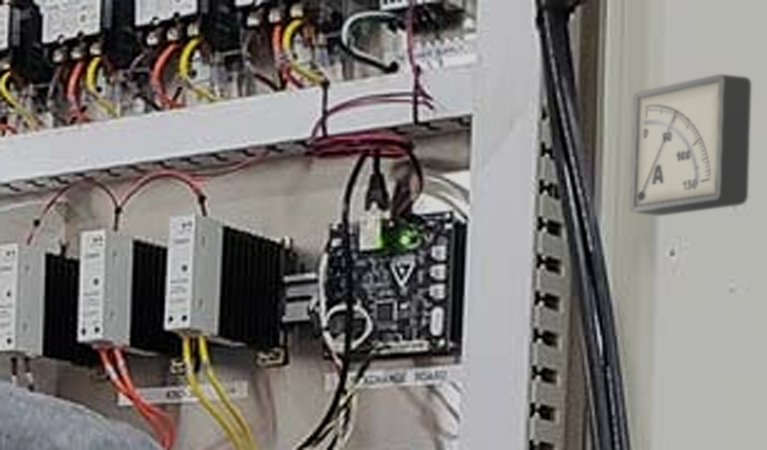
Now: 50,A
